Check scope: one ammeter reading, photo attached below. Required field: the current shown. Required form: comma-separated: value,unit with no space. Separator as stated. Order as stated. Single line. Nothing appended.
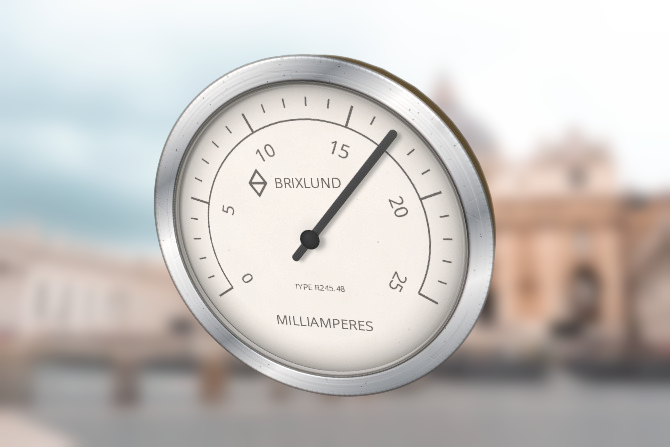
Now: 17,mA
